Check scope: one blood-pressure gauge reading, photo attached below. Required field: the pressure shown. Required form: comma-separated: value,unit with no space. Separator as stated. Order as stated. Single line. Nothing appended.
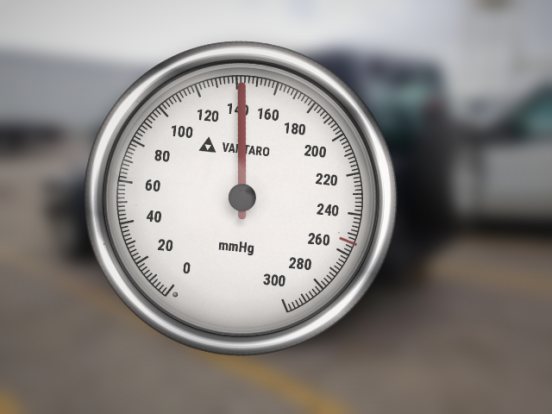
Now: 142,mmHg
